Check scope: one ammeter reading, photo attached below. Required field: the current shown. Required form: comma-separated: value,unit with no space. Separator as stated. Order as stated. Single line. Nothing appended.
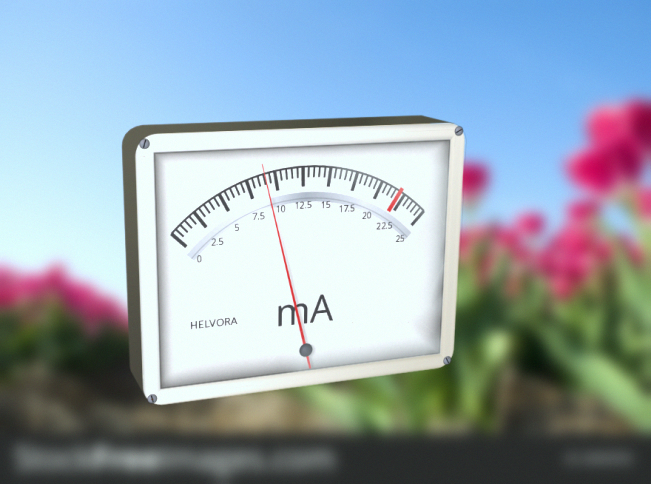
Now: 9,mA
